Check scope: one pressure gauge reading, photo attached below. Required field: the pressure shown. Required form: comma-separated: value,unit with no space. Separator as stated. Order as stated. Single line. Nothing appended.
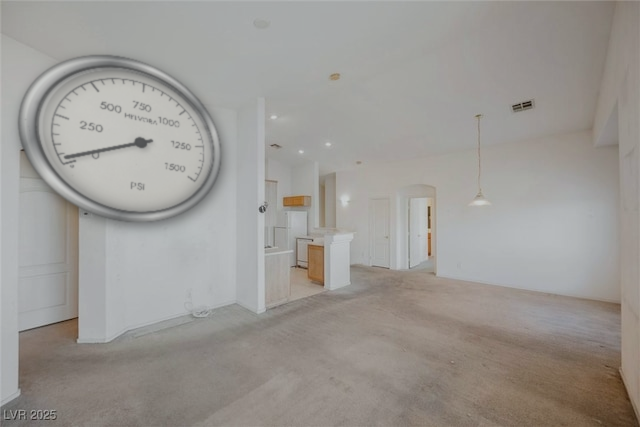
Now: 25,psi
